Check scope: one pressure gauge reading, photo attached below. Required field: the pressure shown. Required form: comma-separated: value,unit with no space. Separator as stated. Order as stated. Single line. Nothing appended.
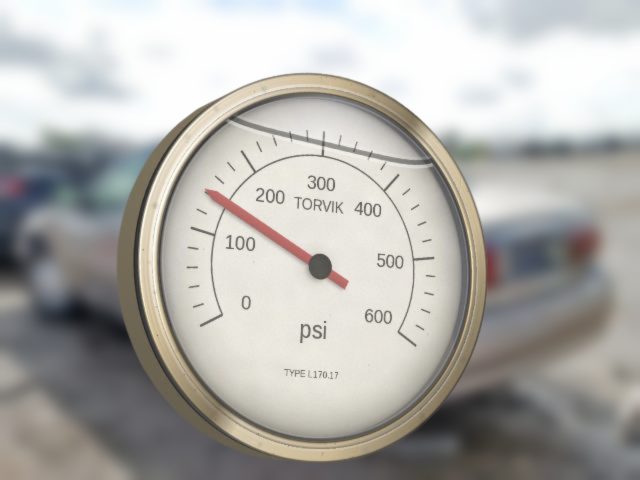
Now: 140,psi
